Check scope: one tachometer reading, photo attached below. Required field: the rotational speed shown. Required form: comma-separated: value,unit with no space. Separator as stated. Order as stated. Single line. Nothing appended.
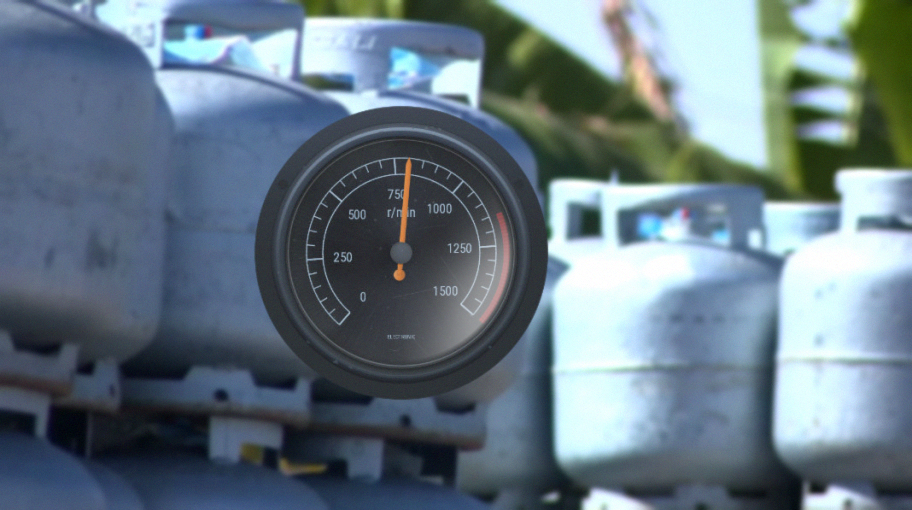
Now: 800,rpm
